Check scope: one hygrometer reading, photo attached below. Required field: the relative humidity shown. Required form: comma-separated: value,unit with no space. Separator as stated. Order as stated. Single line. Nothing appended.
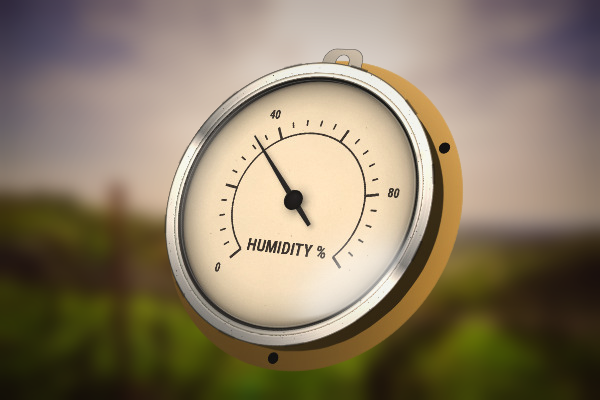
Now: 34,%
